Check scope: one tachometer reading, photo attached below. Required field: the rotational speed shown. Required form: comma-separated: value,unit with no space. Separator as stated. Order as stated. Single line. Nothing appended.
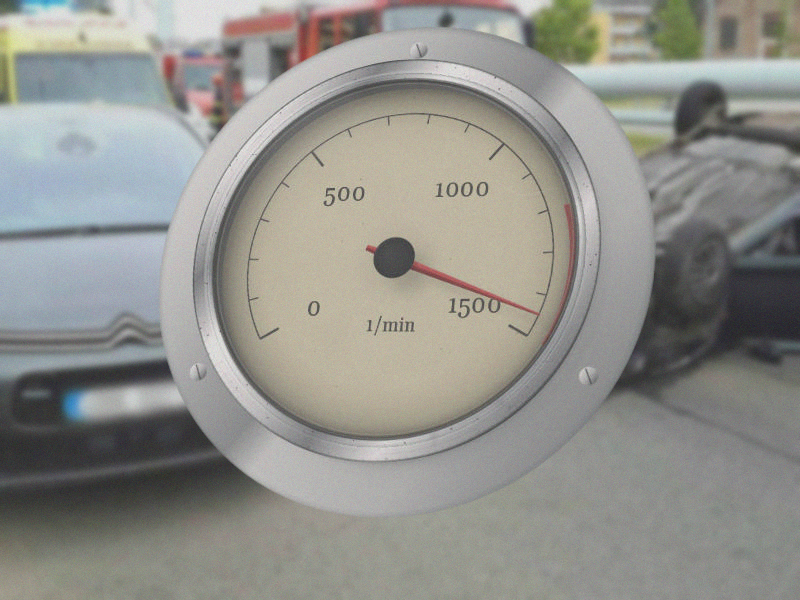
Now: 1450,rpm
